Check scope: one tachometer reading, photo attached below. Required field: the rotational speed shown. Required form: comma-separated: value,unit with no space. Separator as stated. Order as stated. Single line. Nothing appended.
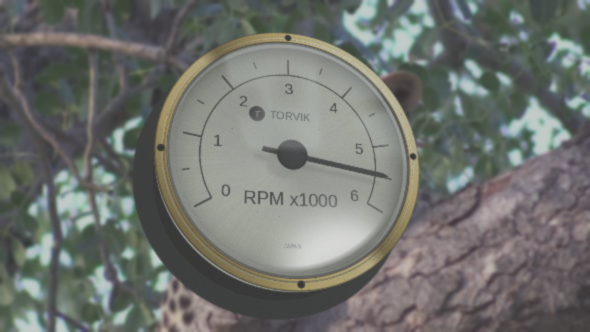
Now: 5500,rpm
